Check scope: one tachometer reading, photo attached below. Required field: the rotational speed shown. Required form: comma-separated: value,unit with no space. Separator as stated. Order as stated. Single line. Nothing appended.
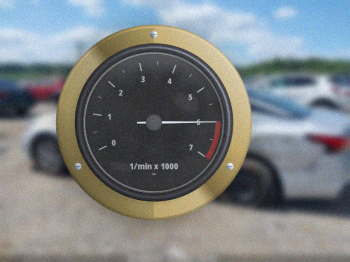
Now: 6000,rpm
